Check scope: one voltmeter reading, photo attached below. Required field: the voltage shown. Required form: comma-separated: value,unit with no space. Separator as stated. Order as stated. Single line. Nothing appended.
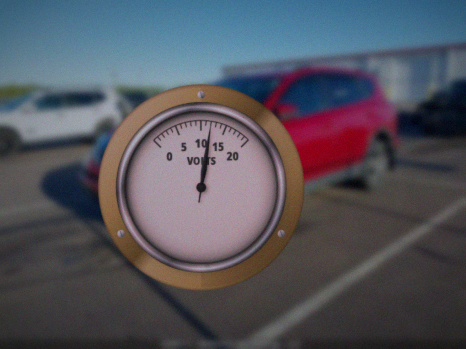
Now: 12,V
